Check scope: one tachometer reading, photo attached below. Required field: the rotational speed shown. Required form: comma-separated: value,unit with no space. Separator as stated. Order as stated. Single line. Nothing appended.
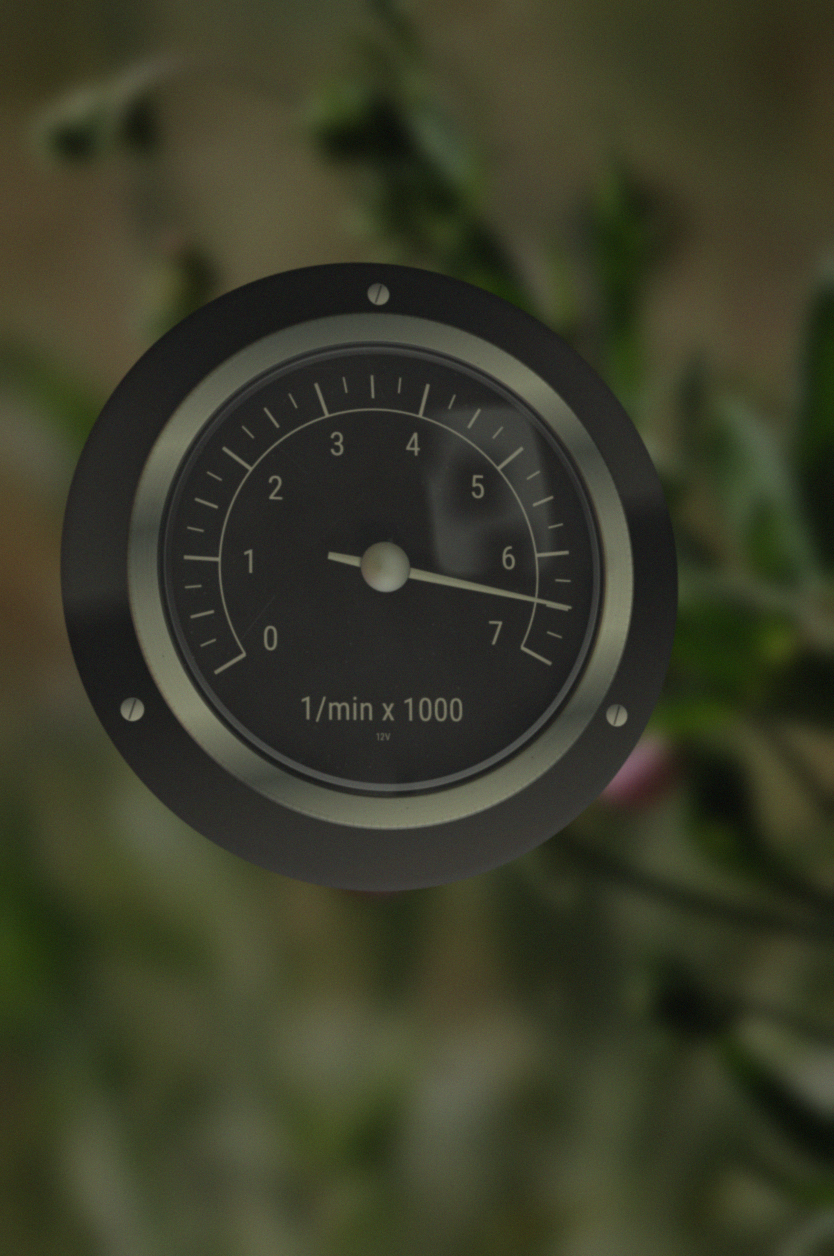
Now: 6500,rpm
